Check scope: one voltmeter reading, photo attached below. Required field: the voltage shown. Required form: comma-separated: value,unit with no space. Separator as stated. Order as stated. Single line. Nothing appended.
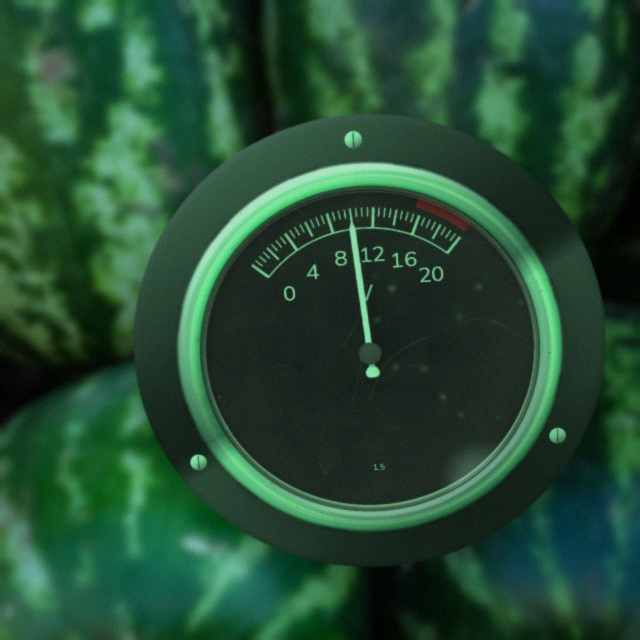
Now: 10,V
